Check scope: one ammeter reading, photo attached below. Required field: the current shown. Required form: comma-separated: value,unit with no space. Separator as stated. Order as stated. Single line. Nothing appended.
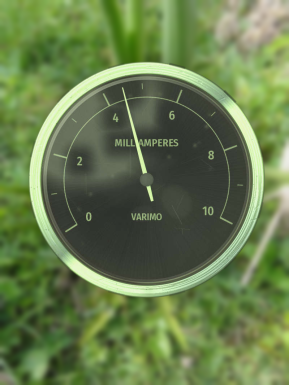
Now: 4.5,mA
